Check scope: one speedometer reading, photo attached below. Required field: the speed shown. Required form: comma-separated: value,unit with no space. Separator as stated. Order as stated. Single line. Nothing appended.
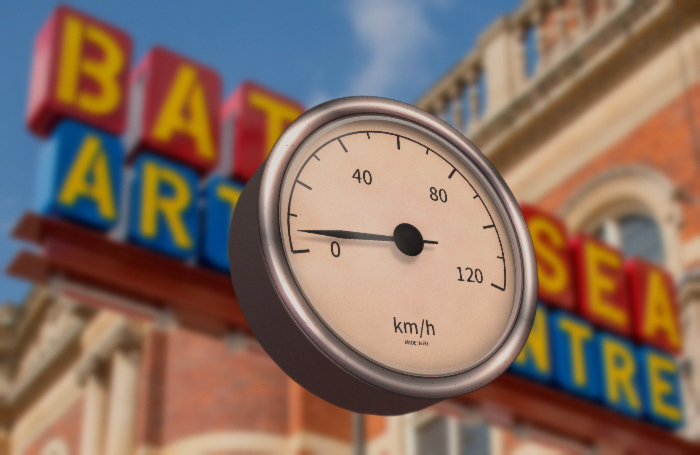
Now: 5,km/h
